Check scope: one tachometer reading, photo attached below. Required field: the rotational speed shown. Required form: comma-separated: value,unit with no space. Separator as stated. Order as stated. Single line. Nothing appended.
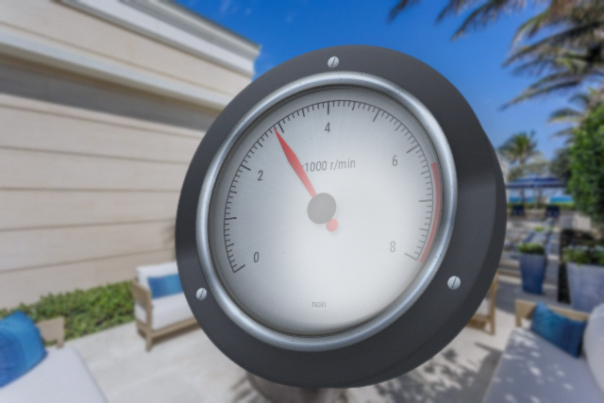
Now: 2900,rpm
